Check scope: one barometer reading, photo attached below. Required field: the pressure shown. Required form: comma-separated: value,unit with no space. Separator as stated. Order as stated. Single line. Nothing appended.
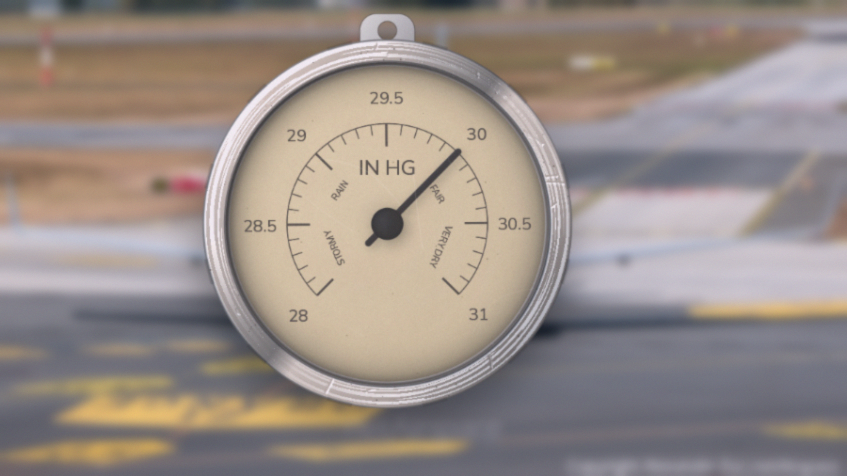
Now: 30,inHg
